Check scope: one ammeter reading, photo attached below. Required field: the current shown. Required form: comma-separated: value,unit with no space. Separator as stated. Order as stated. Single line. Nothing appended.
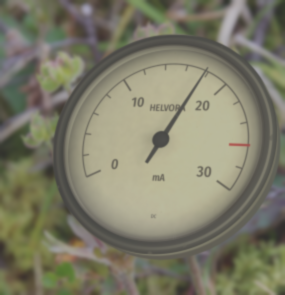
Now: 18,mA
